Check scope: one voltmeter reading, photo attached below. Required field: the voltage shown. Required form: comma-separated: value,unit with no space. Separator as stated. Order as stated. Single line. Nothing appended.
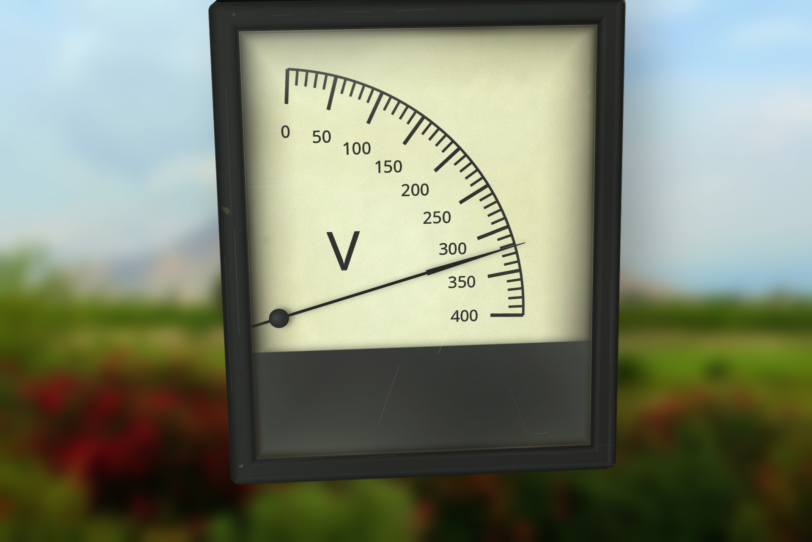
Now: 320,V
